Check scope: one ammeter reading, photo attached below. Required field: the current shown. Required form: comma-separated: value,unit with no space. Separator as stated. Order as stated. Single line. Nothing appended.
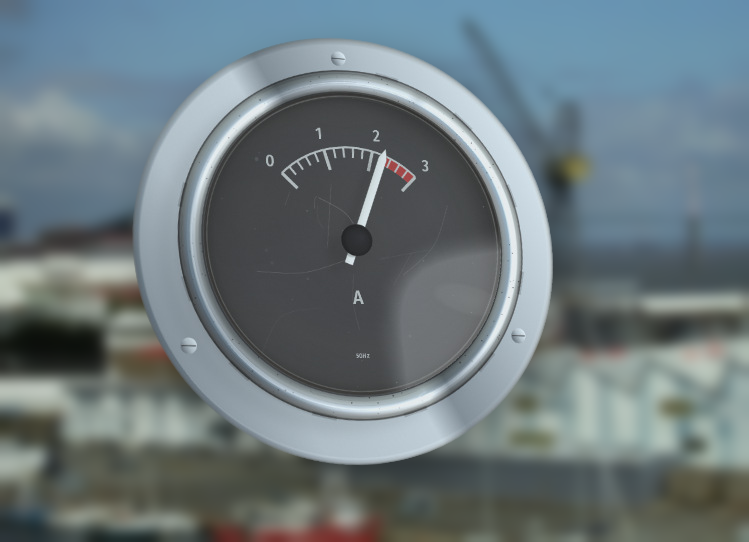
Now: 2.2,A
